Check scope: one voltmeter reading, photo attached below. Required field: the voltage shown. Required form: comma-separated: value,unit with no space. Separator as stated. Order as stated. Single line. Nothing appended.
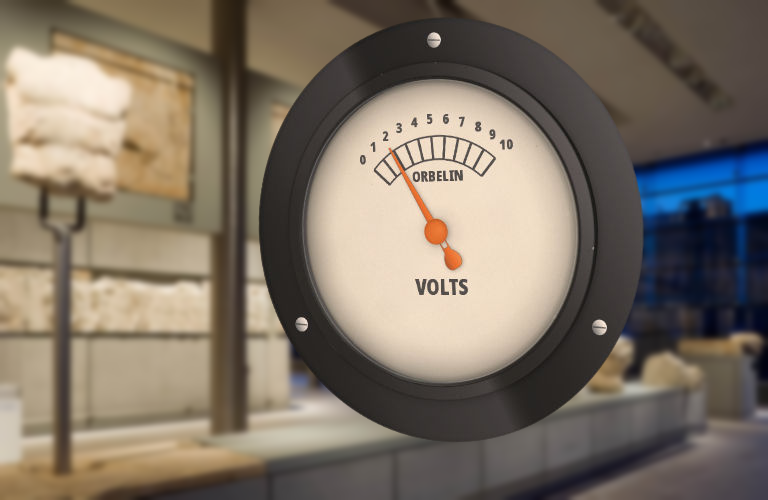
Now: 2,V
